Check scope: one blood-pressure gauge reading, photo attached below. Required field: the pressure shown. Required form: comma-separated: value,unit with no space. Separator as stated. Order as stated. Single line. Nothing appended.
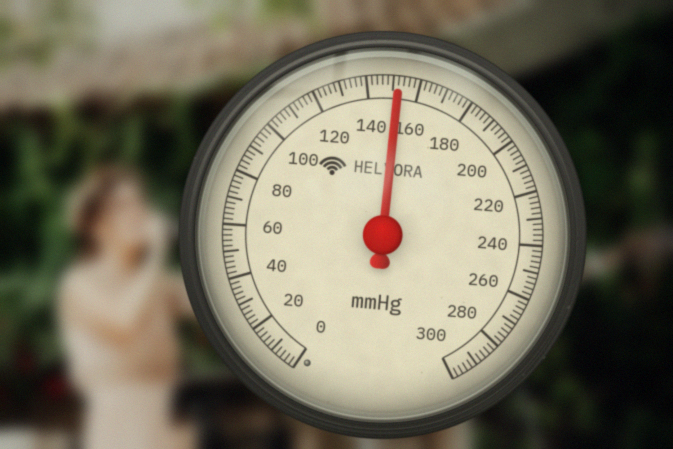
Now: 152,mmHg
